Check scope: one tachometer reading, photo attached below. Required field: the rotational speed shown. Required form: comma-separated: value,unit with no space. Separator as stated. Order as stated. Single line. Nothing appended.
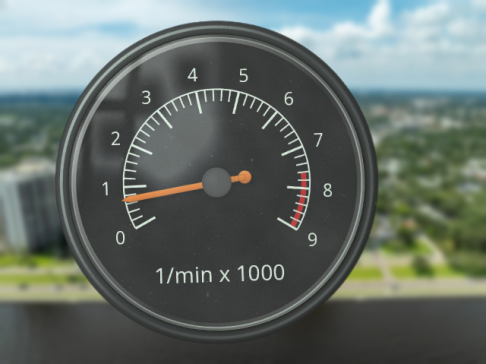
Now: 700,rpm
